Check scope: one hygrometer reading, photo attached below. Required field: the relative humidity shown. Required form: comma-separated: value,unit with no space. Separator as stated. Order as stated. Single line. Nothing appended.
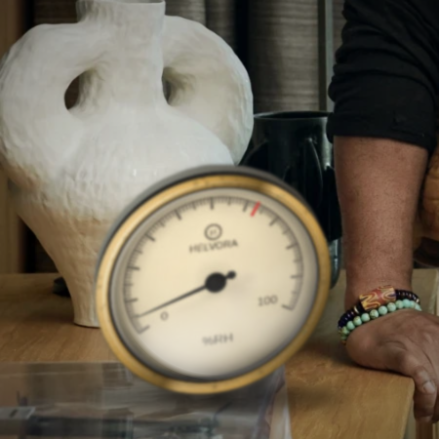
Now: 5,%
